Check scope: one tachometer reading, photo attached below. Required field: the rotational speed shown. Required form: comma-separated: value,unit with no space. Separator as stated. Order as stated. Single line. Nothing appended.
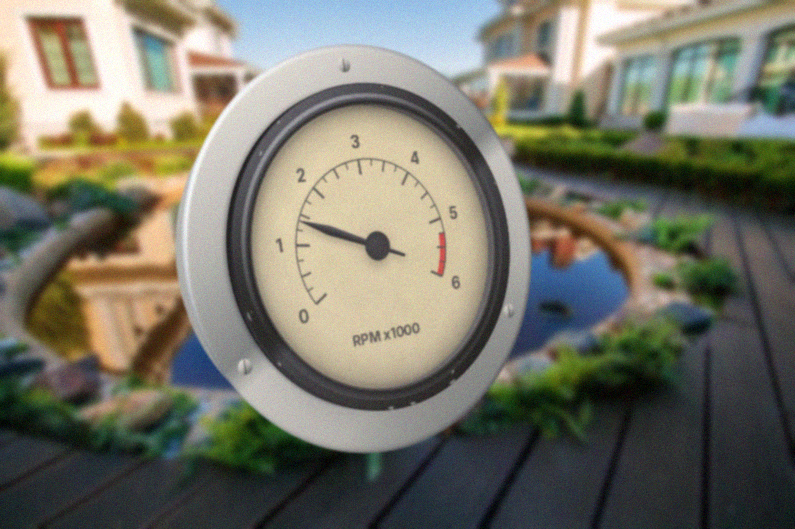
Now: 1375,rpm
